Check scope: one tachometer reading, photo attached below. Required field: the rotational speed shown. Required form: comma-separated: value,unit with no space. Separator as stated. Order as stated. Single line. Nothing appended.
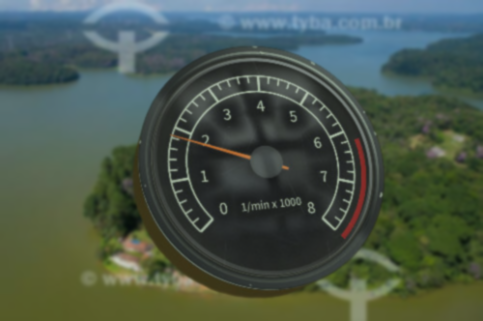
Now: 1800,rpm
